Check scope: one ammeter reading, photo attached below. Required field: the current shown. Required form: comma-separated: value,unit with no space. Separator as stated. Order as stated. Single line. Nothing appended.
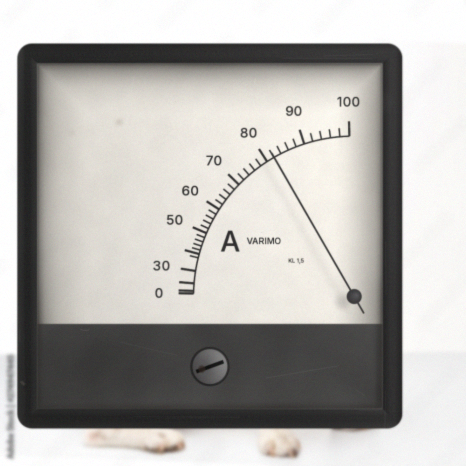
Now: 82,A
